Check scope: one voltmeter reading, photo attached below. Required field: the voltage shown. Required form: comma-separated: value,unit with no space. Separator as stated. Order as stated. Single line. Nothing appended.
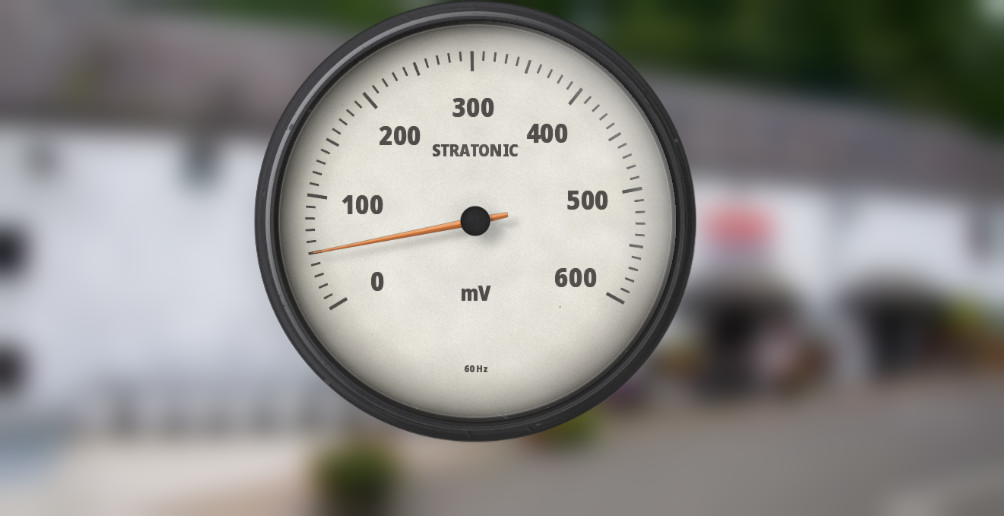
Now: 50,mV
